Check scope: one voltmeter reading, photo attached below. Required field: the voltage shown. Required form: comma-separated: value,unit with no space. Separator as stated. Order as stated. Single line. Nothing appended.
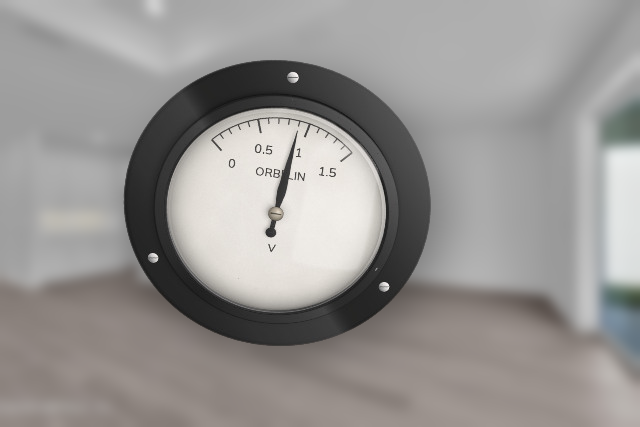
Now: 0.9,V
